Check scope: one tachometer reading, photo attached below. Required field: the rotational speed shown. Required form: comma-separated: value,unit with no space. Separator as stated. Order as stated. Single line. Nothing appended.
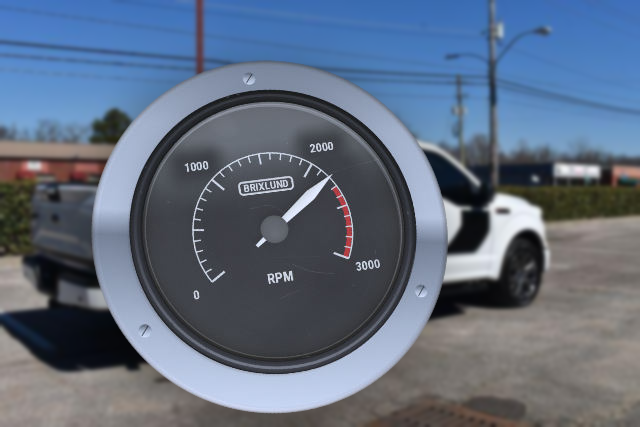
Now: 2200,rpm
